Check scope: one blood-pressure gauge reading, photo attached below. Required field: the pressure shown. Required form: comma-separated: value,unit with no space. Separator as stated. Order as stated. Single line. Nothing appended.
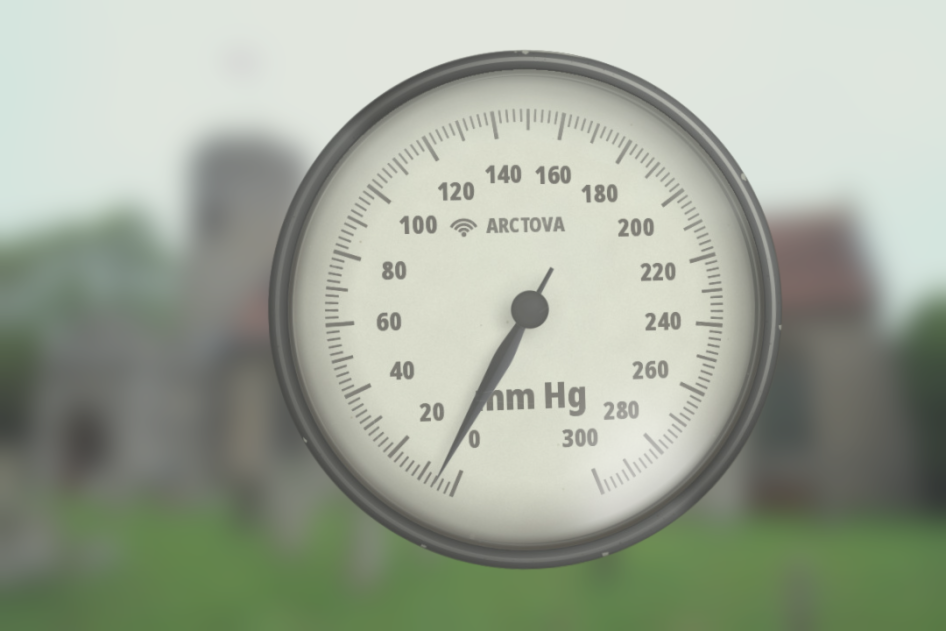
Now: 6,mmHg
